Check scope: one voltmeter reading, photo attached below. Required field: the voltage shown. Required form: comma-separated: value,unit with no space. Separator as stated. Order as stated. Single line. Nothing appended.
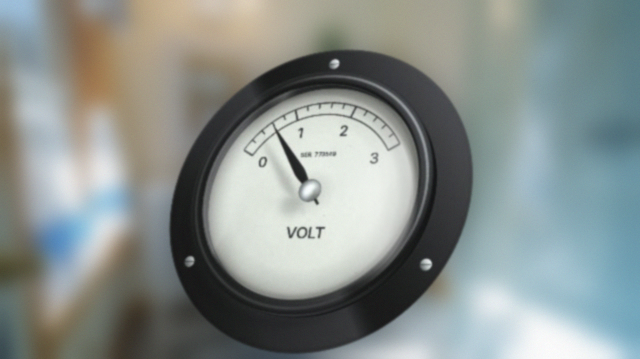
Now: 0.6,V
